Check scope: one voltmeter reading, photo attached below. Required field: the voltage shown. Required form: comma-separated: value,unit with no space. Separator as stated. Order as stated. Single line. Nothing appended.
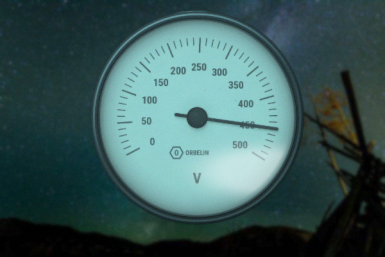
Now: 450,V
